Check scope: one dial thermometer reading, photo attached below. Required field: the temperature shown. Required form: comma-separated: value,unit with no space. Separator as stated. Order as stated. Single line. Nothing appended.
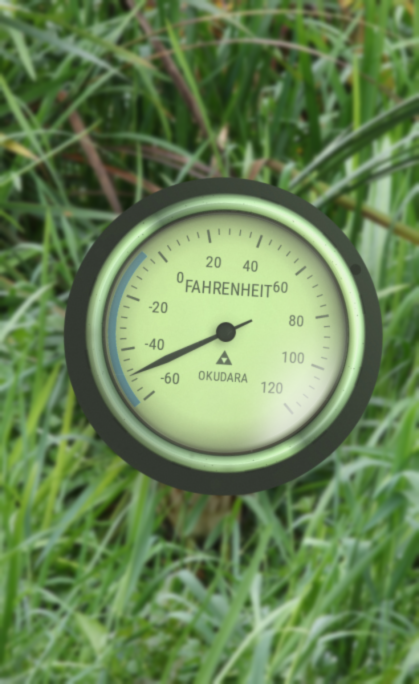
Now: -50,°F
